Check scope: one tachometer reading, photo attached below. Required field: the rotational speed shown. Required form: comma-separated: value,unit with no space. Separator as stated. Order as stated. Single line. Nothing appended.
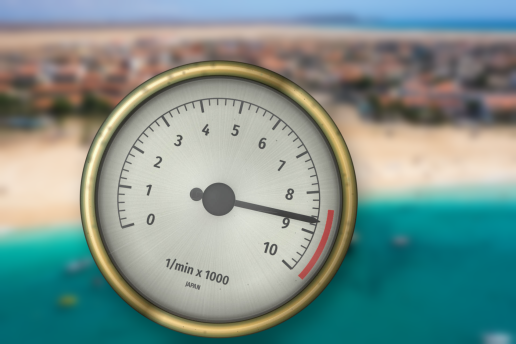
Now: 8700,rpm
